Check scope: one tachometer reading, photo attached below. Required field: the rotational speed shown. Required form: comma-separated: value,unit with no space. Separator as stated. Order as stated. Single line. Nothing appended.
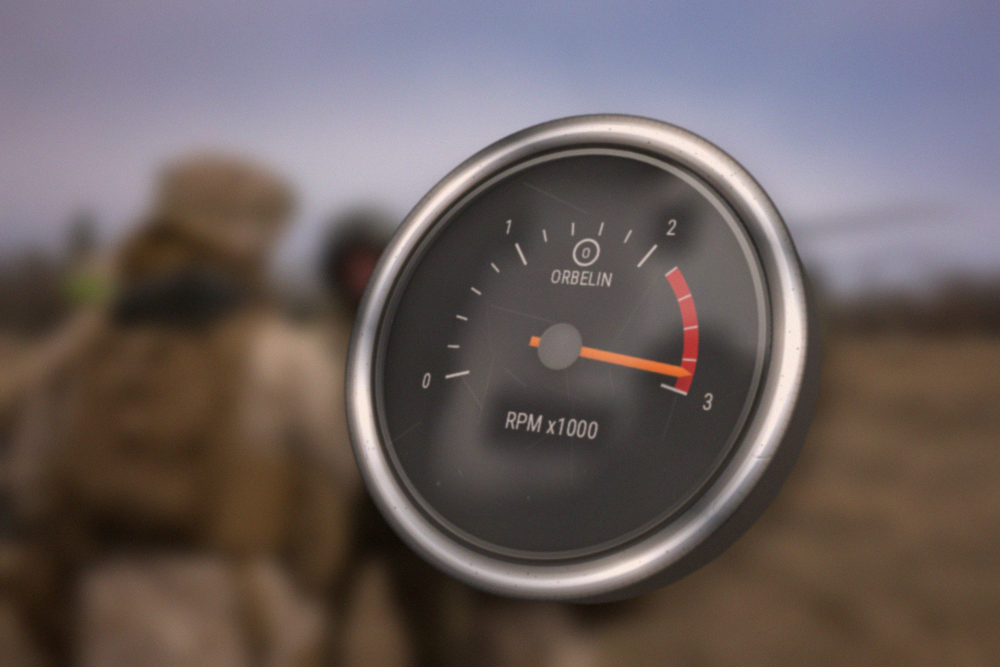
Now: 2900,rpm
